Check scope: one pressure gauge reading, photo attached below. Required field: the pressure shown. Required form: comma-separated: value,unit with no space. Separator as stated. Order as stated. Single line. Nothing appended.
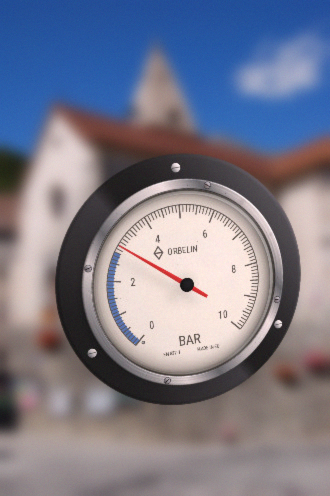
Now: 3,bar
